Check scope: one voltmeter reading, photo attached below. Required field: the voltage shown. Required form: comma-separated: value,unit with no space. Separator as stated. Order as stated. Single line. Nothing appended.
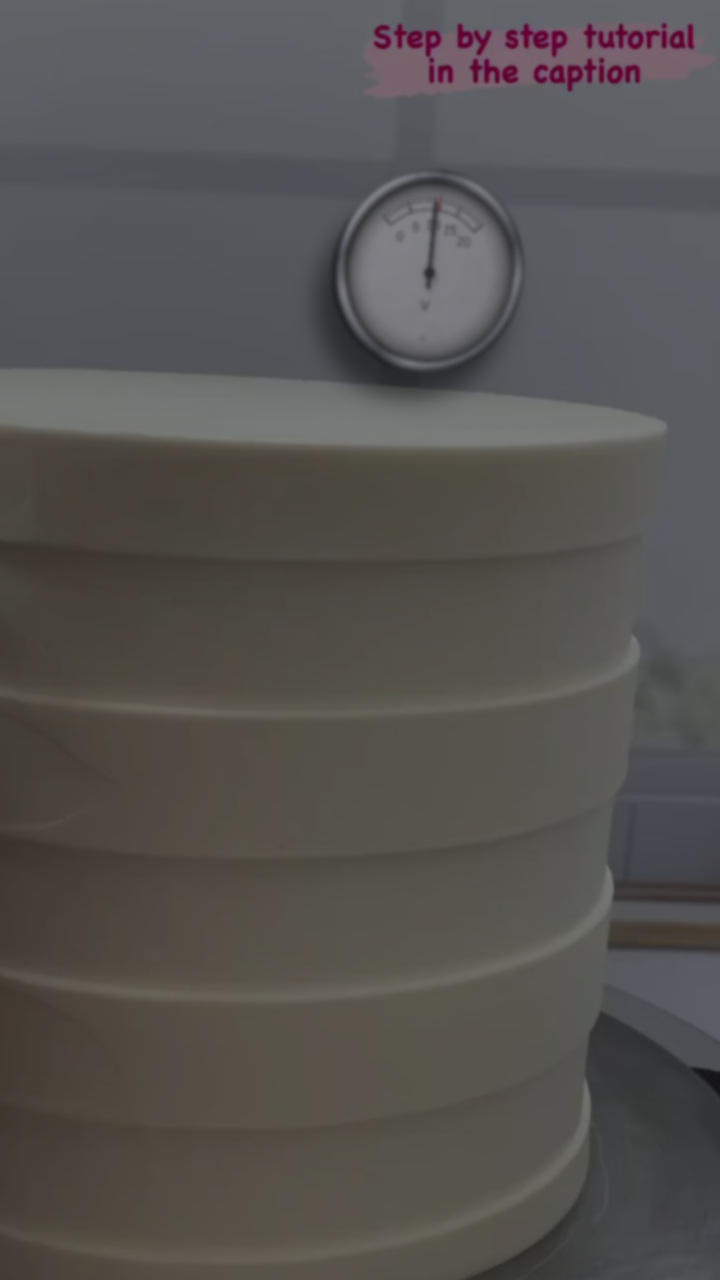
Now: 10,V
